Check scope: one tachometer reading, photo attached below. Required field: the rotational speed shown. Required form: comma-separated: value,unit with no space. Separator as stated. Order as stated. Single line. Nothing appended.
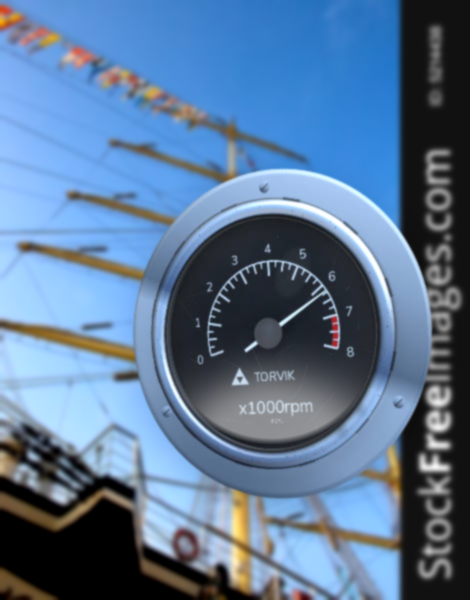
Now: 6250,rpm
